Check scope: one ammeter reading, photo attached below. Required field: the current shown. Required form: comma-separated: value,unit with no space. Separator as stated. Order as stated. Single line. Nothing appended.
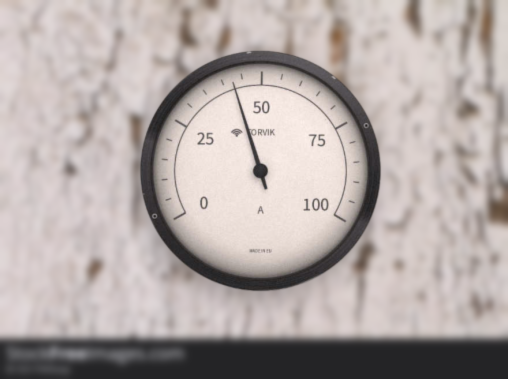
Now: 42.5,A
